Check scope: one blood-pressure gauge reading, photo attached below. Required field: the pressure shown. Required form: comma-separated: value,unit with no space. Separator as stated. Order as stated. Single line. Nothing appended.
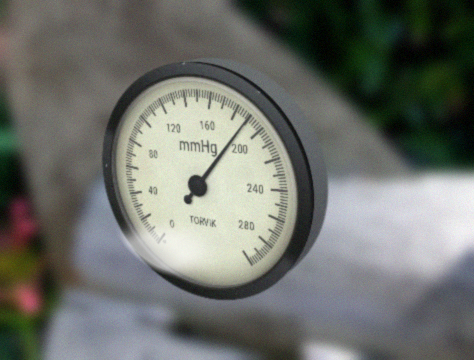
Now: 190,mmHg
